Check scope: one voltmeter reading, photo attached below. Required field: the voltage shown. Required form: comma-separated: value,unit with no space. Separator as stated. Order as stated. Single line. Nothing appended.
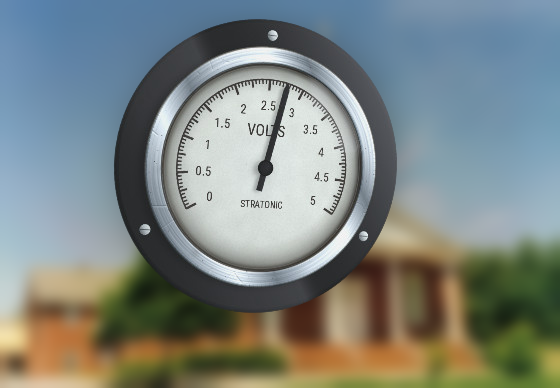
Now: 2.75,V
